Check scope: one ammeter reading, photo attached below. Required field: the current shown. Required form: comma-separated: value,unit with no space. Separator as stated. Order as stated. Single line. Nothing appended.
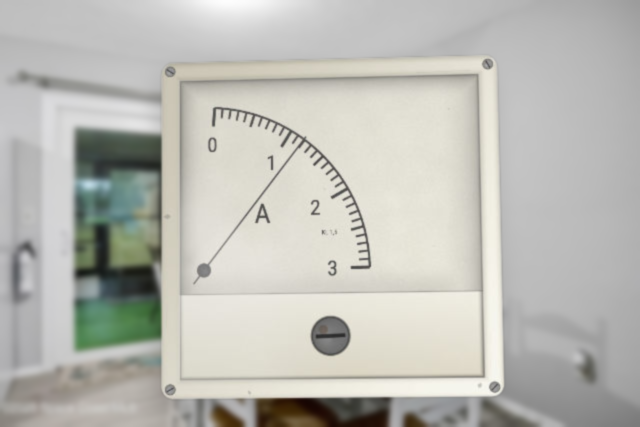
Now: 1.2,A
